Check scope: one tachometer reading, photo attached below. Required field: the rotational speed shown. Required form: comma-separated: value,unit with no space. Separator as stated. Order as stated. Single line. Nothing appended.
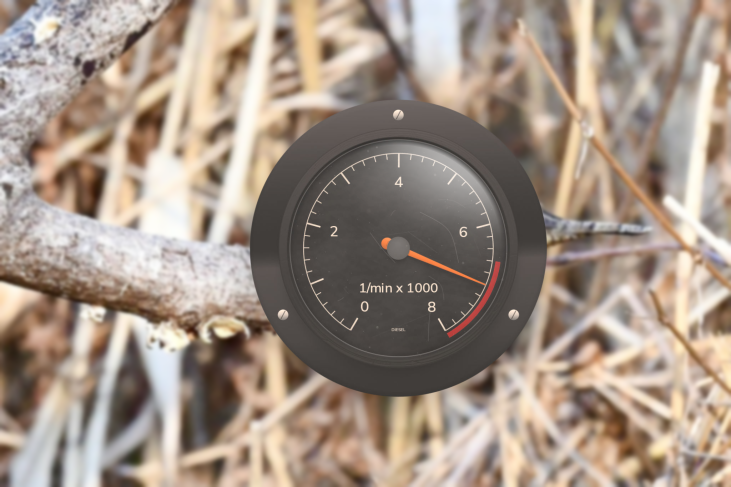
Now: 7000,rpm
